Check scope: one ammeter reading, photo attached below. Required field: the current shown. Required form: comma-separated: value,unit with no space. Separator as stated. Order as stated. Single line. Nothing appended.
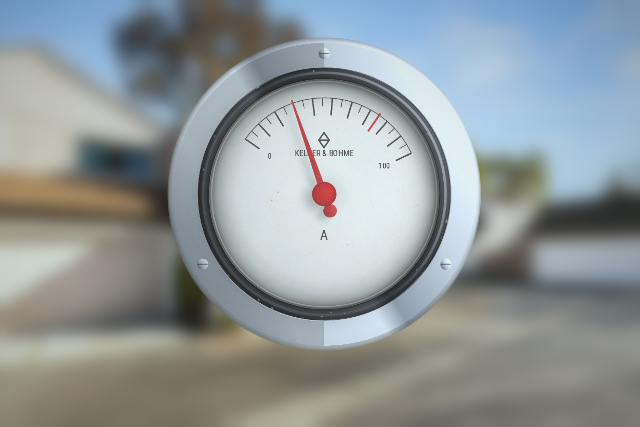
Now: 30,A
